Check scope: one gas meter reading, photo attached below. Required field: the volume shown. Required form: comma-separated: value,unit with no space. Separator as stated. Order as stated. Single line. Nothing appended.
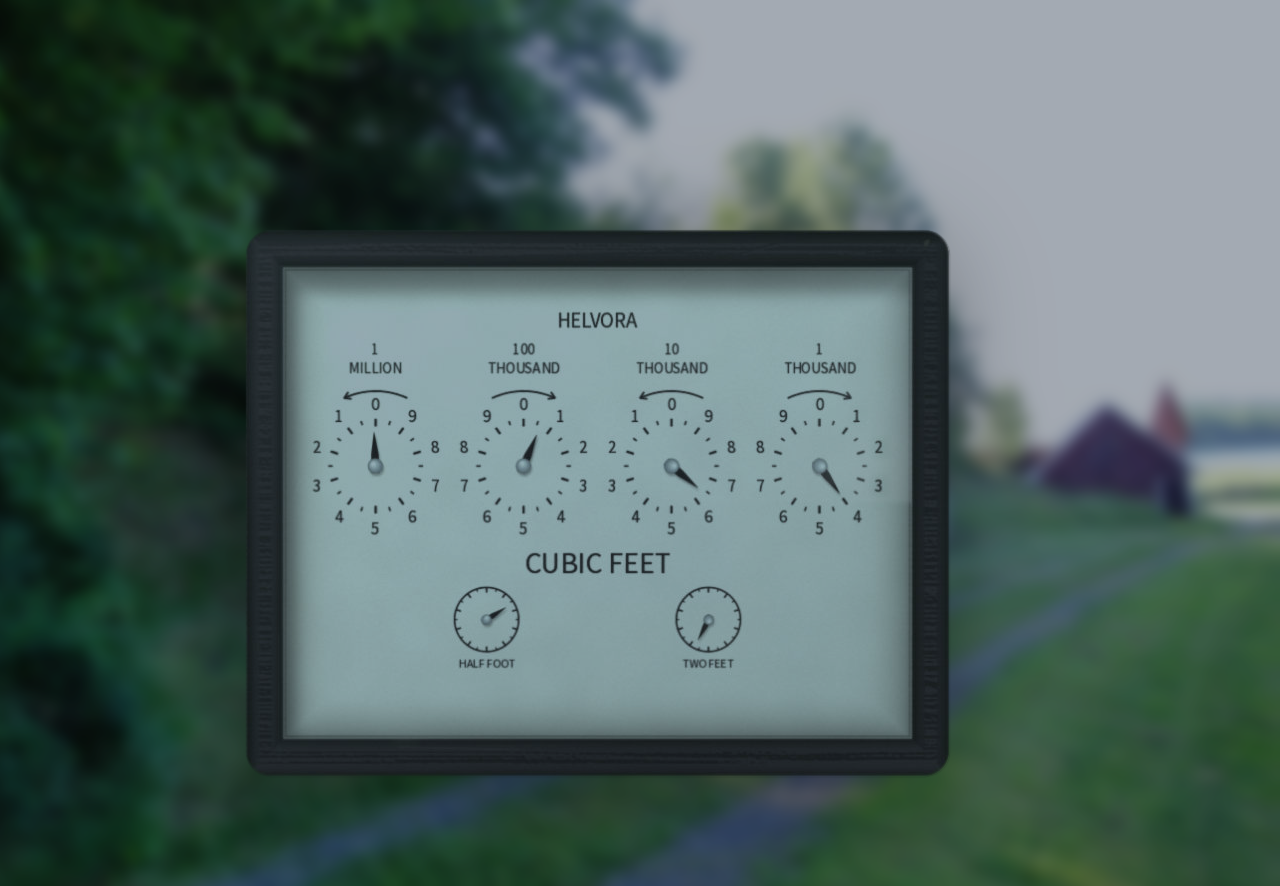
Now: 6400,ft³
